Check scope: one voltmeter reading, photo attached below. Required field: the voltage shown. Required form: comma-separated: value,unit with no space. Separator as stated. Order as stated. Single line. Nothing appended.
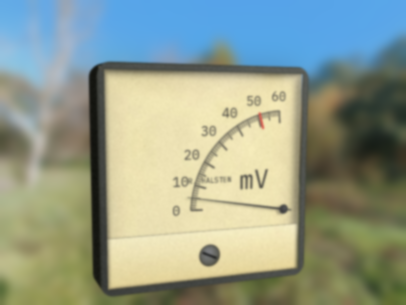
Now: 5,mV
